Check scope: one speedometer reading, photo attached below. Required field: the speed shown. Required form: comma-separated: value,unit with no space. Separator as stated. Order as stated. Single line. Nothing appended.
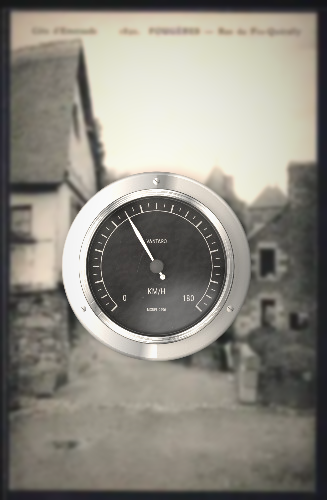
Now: 70,km/h
